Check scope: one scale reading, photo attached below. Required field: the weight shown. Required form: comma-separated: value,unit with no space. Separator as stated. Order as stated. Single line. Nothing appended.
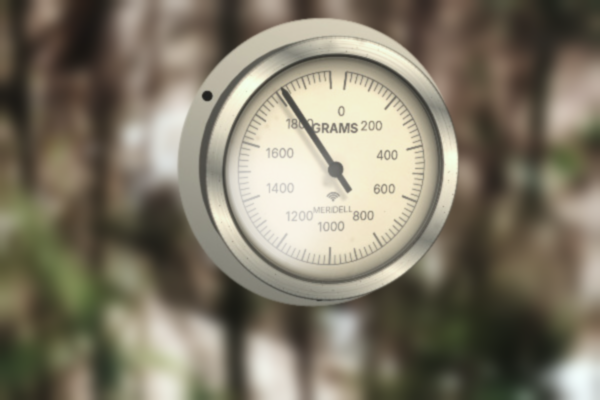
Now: 1820,g
